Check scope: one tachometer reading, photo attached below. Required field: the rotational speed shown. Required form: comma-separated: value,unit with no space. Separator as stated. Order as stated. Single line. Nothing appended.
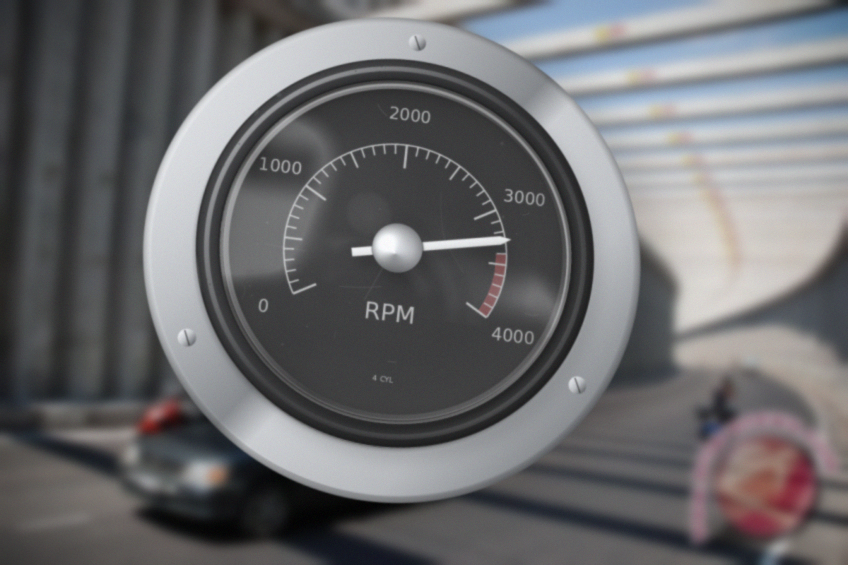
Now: 3300,rpm
